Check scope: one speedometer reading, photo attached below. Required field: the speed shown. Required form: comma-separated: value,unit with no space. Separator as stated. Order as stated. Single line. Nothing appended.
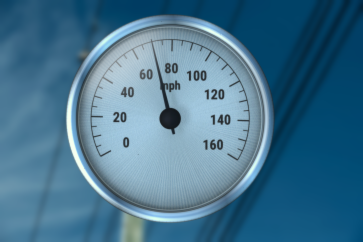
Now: 70,mph
